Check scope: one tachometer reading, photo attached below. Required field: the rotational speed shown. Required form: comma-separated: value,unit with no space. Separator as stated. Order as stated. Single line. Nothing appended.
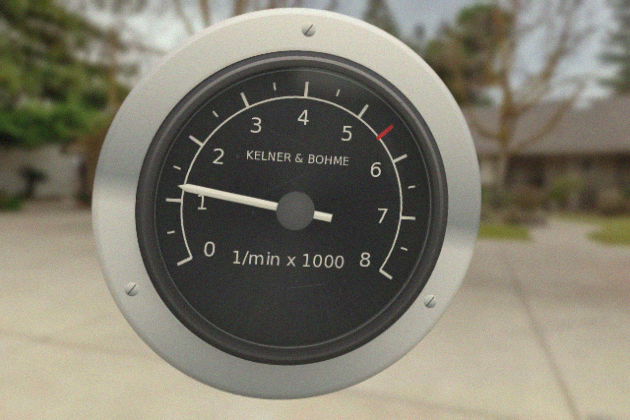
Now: 1250,rpm
